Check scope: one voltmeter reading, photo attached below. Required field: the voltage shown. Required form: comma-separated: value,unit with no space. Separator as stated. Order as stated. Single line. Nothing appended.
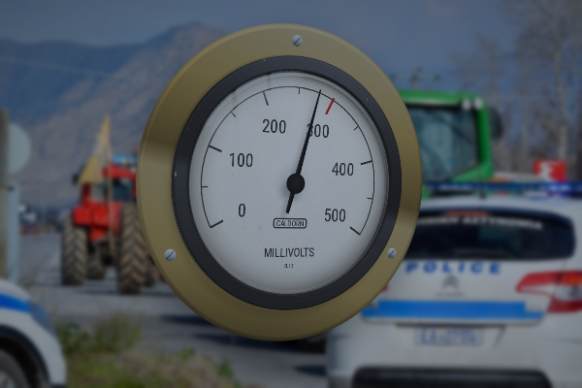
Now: 275,mV
